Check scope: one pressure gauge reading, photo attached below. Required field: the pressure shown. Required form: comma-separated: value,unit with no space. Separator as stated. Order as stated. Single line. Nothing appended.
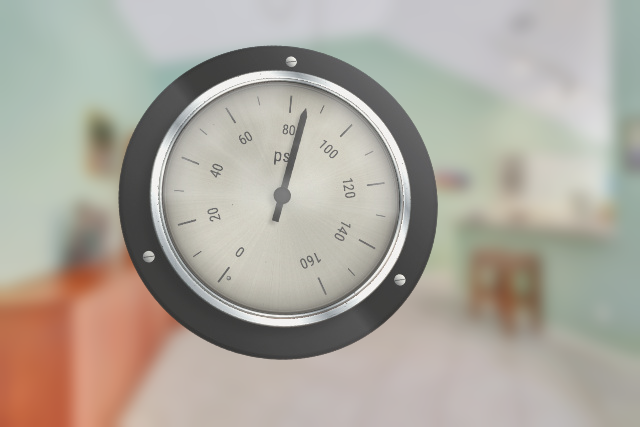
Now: 85,psi
